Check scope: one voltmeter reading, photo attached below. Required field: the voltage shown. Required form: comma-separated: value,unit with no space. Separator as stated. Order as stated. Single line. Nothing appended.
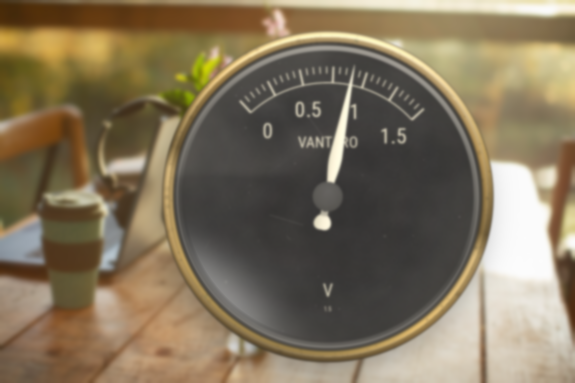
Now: 0.9,V
